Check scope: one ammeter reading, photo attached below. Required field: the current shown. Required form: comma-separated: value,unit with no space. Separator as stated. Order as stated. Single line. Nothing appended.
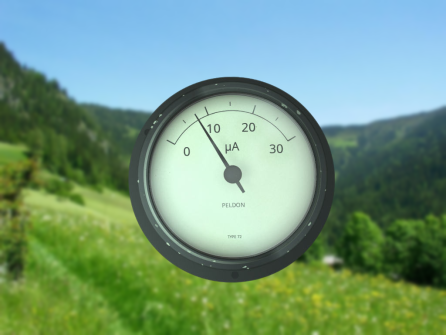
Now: 7.5,µA
